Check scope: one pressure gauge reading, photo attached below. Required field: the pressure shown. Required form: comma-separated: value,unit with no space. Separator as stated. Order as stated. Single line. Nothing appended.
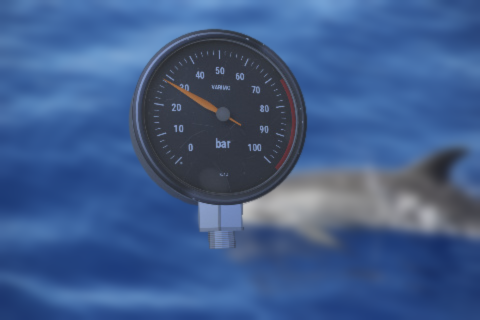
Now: 28,bar
